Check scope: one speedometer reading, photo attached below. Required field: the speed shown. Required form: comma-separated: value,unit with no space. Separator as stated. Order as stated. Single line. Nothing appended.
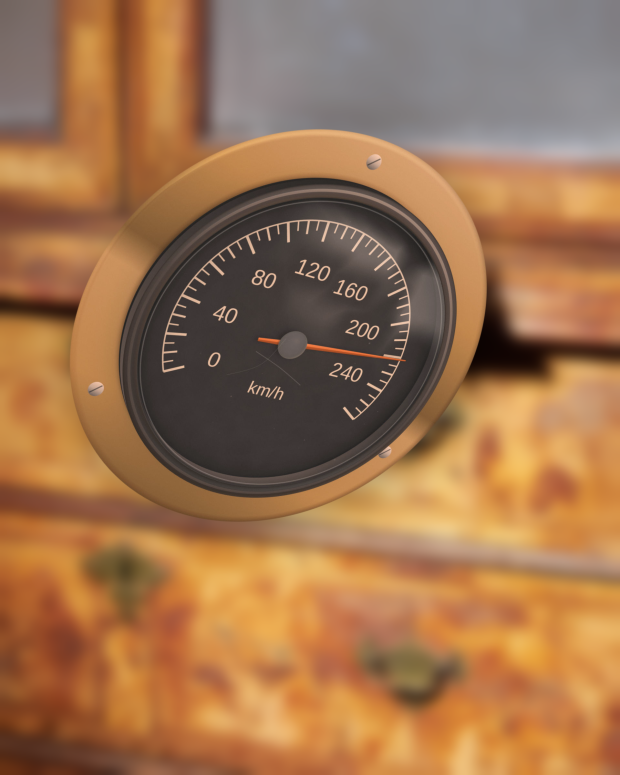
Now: 220,km/h
